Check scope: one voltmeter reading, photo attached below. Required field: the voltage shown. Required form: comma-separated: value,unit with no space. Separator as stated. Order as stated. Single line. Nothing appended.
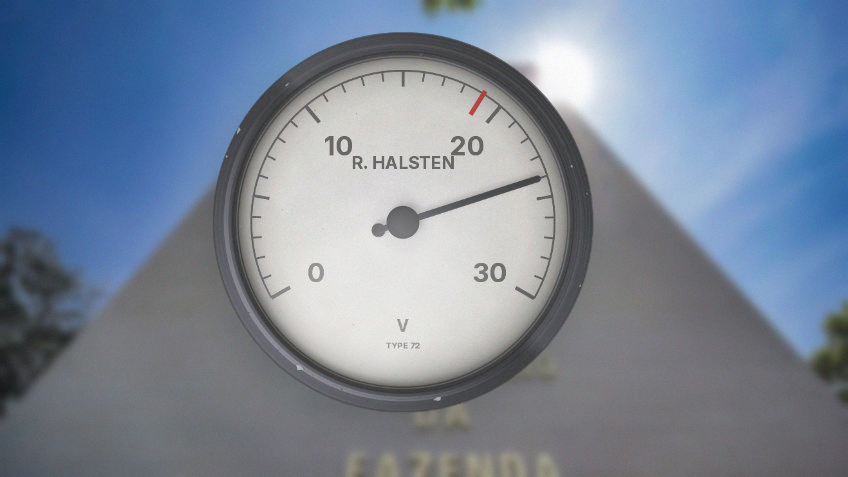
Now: 24,V
